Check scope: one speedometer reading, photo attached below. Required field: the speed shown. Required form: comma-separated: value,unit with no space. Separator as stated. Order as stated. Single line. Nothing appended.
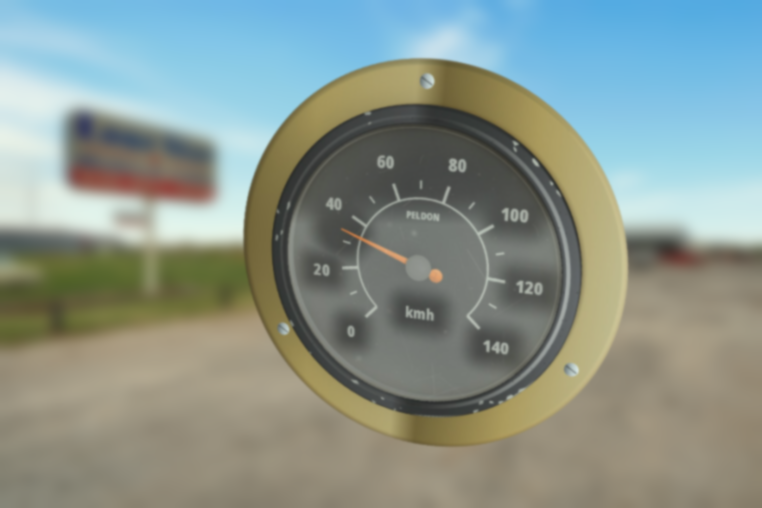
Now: 35,km/h
